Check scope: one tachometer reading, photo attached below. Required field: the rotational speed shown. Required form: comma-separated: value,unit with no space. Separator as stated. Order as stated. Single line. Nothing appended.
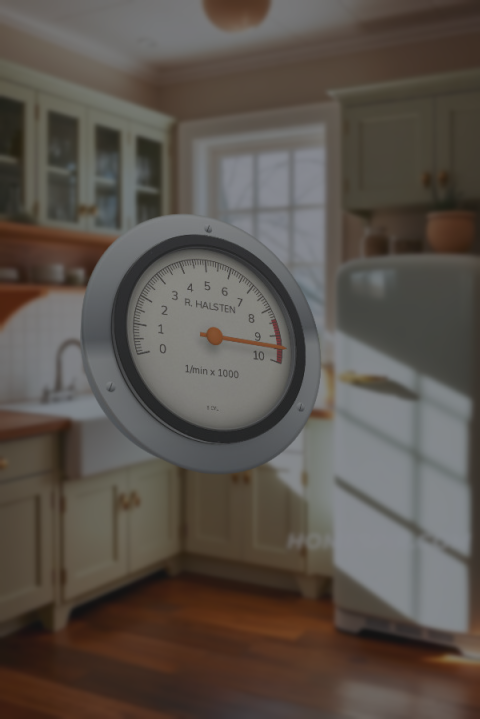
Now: 9500,rpm
